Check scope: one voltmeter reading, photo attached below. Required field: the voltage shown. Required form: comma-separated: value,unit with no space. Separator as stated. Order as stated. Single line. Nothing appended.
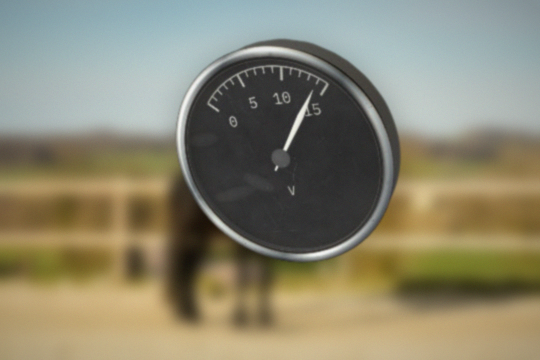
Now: 14,V
